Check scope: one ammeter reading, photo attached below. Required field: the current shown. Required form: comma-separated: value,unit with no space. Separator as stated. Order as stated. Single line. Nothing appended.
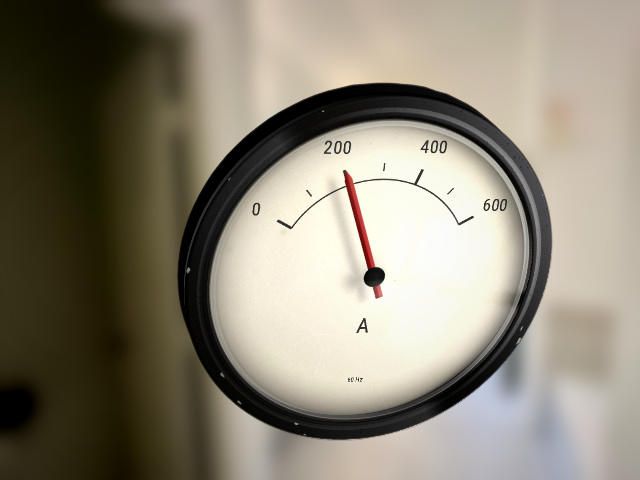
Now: 200,A
